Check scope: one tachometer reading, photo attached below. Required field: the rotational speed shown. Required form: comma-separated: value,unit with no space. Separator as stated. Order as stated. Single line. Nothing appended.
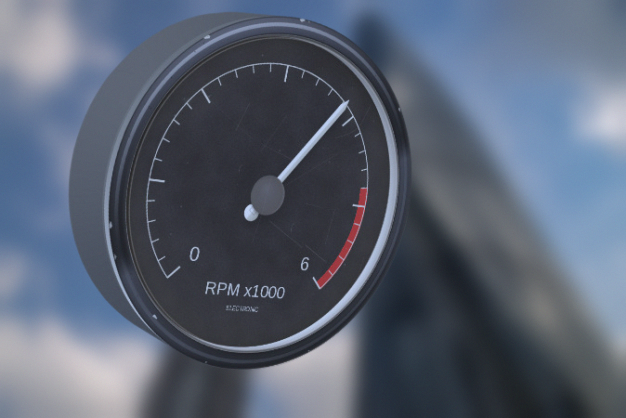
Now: 3800,rpm
